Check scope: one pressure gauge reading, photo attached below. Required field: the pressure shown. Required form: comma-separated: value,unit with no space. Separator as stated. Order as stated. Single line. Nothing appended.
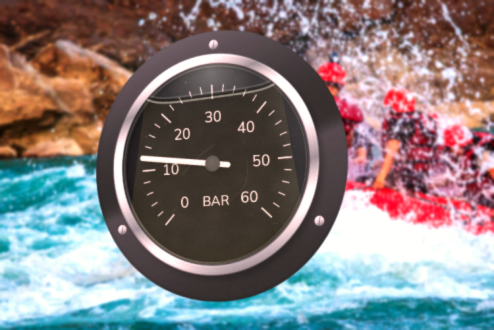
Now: 12,bar
